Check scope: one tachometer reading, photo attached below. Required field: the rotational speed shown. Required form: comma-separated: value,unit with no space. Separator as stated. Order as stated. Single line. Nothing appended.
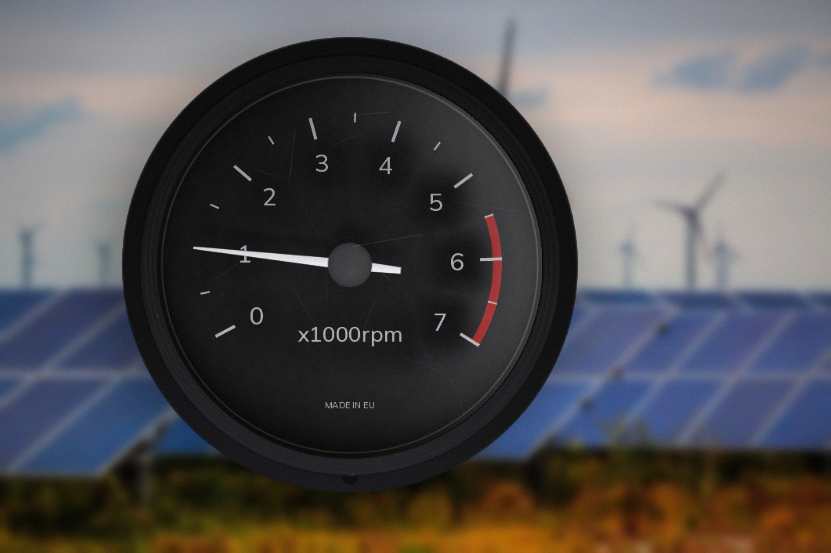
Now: 1000,rpm
